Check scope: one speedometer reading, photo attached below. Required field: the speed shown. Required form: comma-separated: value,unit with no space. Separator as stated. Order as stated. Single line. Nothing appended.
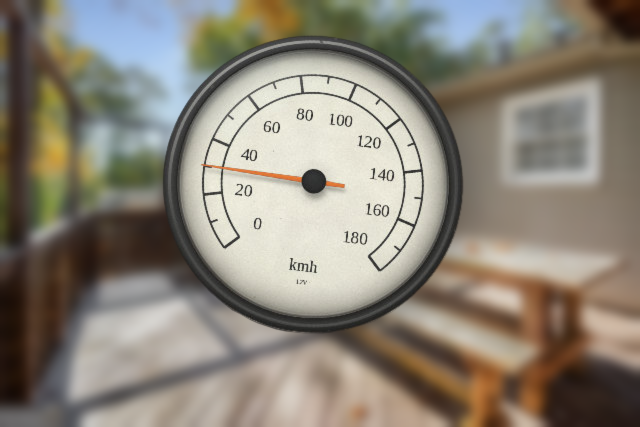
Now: 30,km/h
